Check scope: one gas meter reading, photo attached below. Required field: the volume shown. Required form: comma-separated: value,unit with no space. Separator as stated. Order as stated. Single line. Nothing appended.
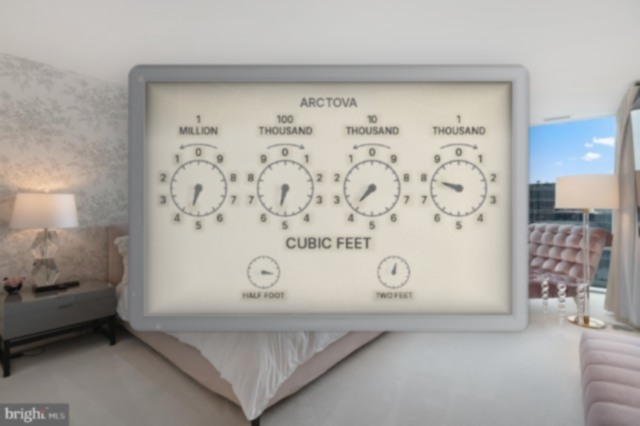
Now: 453800,ft³
